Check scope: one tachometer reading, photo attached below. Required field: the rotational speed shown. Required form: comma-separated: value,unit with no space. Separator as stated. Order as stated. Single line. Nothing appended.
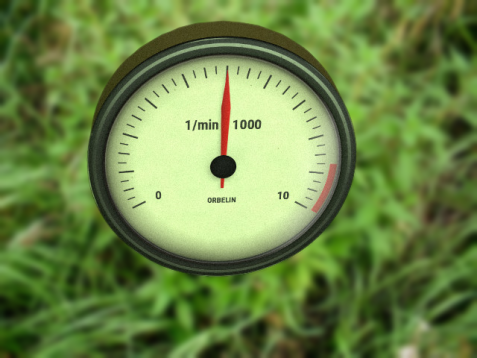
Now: 5000,rpm
